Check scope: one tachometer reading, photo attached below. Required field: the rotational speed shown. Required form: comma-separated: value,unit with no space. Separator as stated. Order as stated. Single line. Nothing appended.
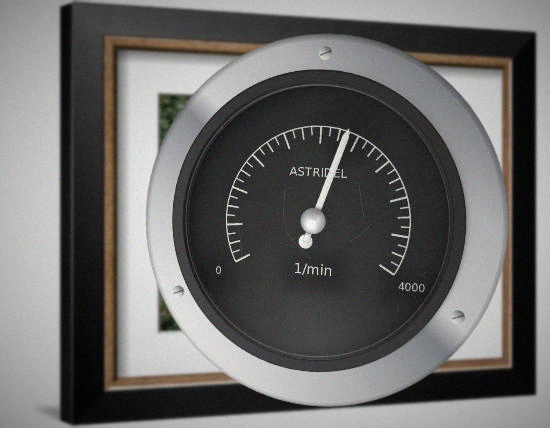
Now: 2300,rpm
